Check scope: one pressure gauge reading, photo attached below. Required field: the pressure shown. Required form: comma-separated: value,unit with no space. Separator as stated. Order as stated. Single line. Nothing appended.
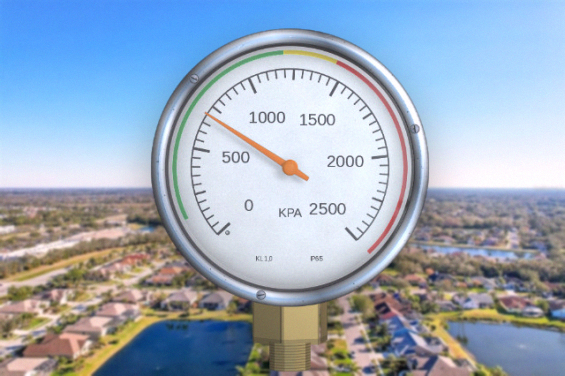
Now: 700,kPa
